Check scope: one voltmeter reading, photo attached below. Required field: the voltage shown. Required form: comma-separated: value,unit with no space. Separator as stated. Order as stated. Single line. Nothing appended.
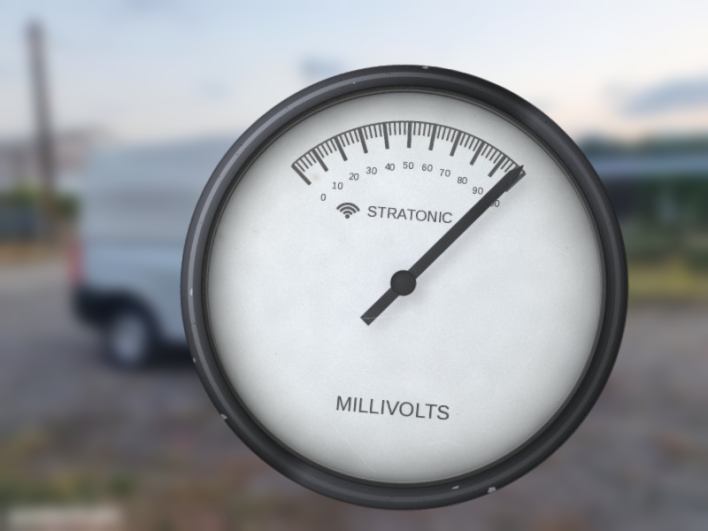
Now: 98,mV
